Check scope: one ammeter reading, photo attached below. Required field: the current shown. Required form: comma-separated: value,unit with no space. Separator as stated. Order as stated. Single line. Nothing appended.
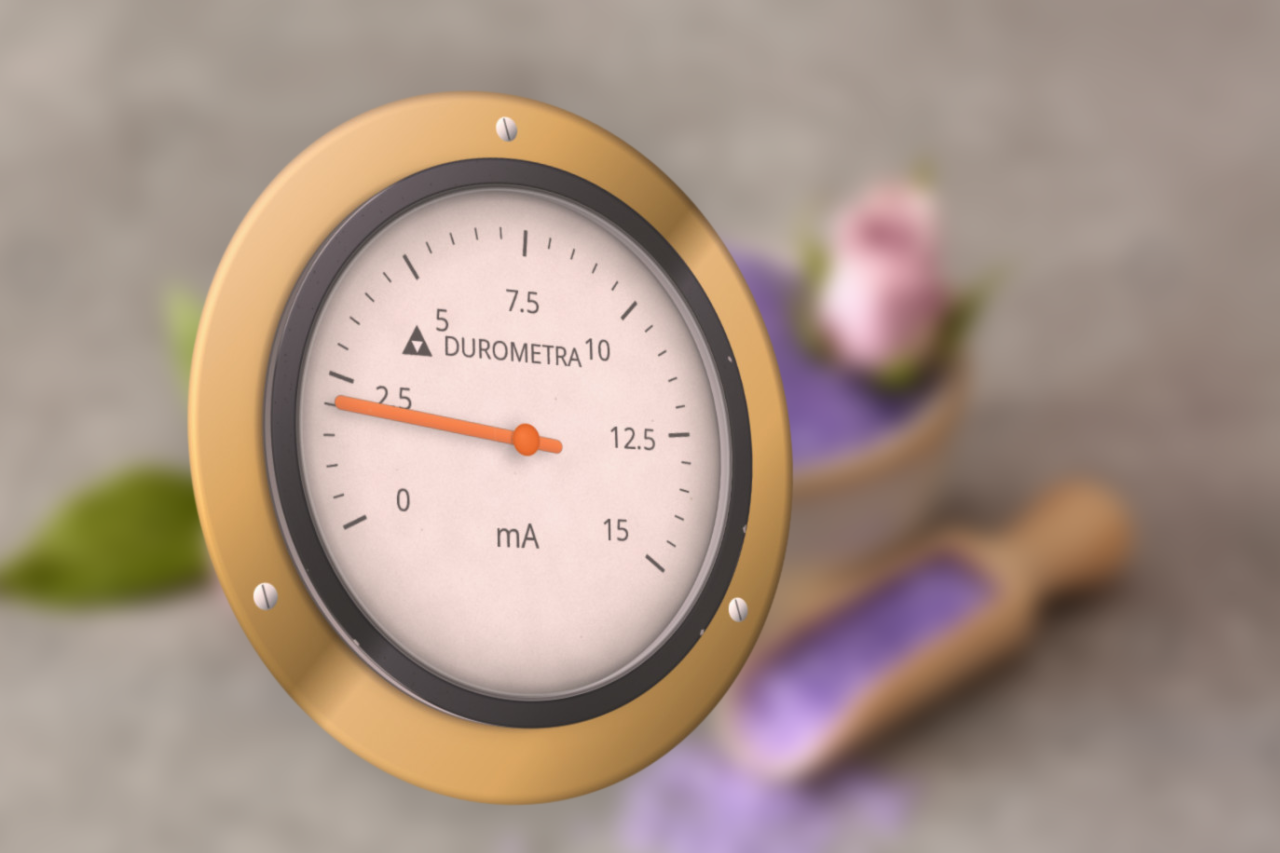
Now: 2,mA
